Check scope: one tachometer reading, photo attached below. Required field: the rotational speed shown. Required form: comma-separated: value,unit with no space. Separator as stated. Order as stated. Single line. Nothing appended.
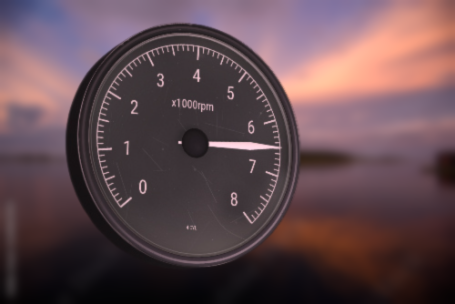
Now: 6500,rpm
